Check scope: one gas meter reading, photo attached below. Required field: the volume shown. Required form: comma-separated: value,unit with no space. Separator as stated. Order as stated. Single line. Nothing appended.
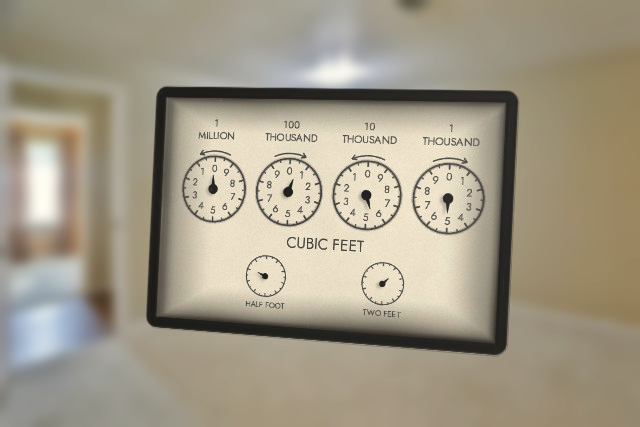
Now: 5500,ft³
